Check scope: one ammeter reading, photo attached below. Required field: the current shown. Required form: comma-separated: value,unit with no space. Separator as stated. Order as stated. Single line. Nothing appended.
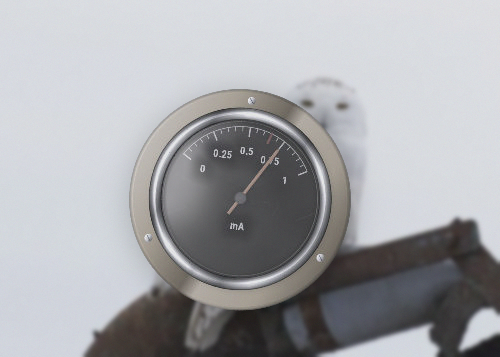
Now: 0.75,mA
